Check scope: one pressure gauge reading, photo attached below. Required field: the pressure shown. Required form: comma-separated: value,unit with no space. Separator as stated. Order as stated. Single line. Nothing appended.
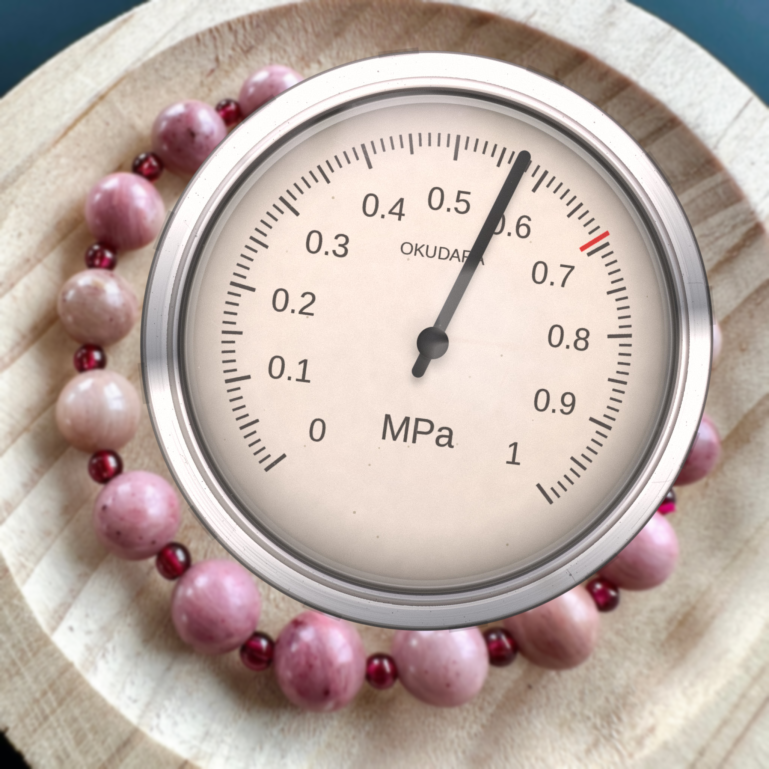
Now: 0.57,MPa
